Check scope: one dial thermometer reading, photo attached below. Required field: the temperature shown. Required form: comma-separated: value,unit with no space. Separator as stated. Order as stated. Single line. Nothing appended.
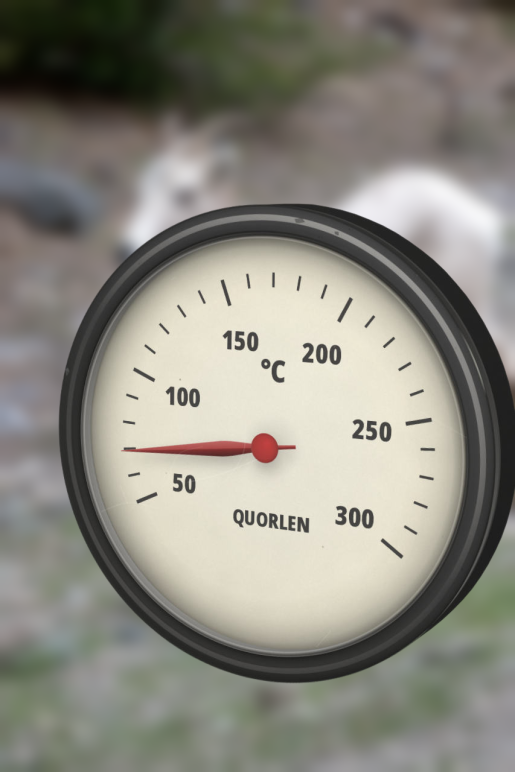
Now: 70,°C
